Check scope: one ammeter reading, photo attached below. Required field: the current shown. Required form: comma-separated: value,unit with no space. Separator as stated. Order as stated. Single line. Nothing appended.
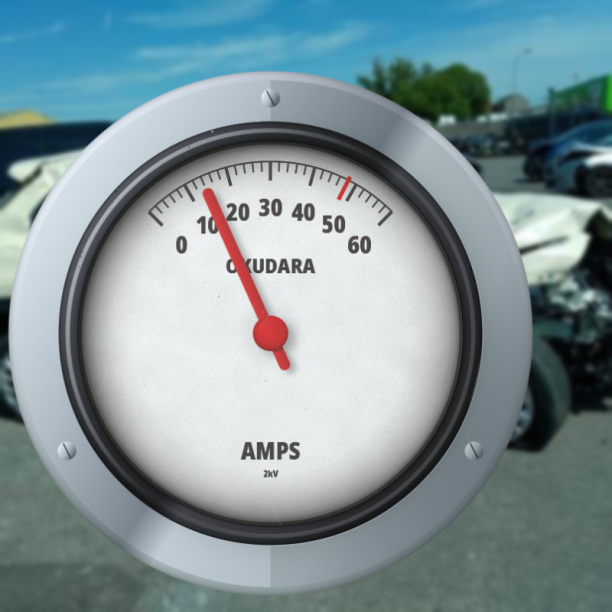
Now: 14,A
